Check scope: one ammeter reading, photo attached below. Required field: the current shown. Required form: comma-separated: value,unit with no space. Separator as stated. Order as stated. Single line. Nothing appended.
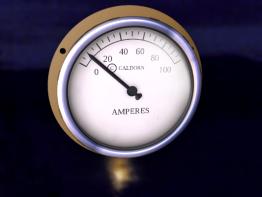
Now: 10,A
